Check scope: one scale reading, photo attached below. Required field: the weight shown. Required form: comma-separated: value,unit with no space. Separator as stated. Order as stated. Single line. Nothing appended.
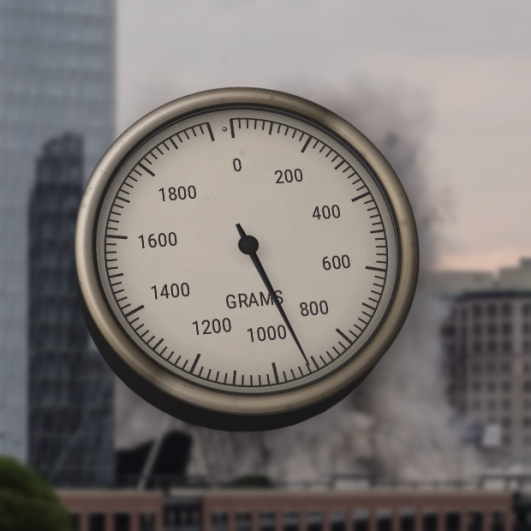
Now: 920,g
